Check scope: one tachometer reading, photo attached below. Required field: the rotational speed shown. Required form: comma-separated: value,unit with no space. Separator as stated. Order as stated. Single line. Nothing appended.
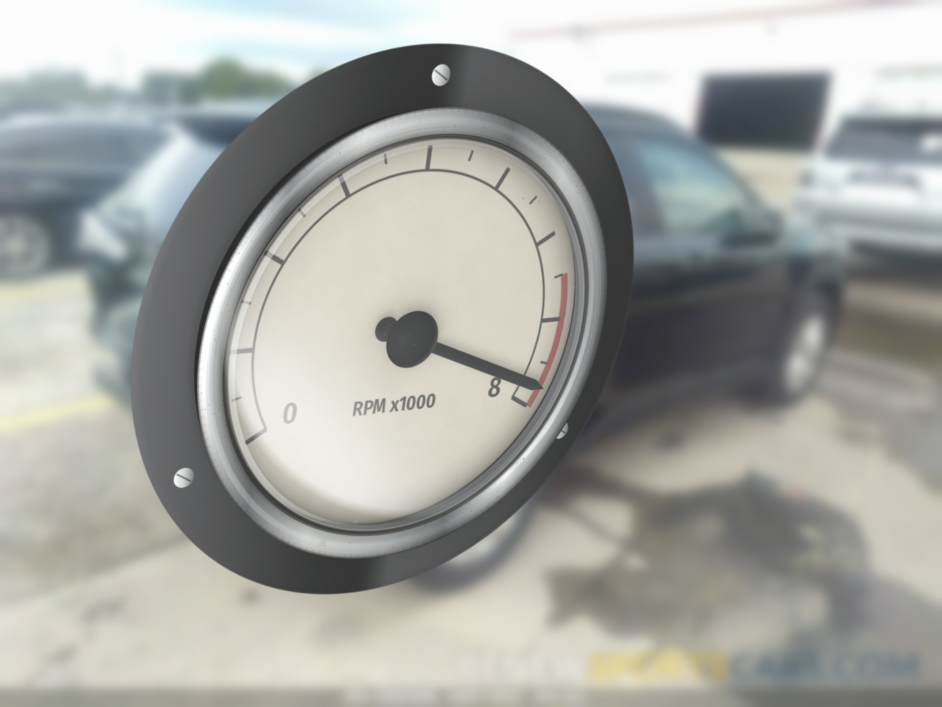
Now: 7750,rpm
